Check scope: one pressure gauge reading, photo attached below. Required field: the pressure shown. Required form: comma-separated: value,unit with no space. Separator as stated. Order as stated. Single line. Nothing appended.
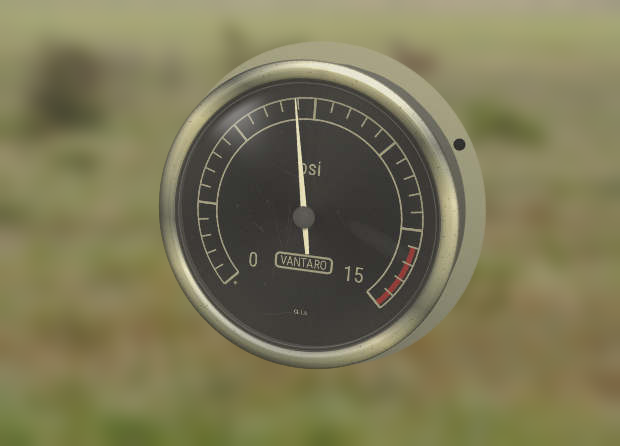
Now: 7,psi
